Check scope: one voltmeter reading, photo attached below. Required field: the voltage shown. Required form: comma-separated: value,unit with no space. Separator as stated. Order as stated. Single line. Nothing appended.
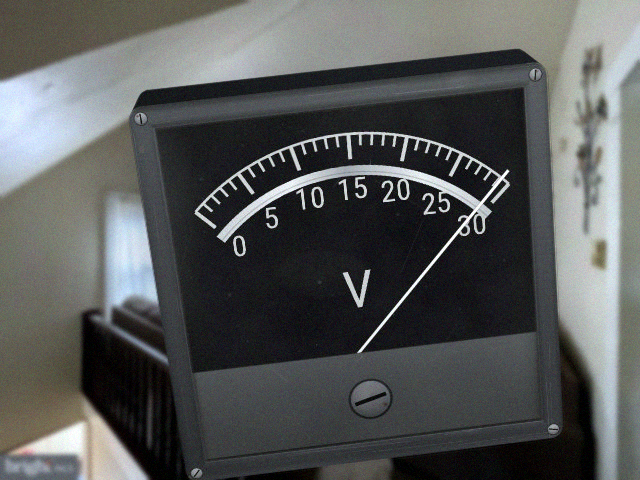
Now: 29,V
